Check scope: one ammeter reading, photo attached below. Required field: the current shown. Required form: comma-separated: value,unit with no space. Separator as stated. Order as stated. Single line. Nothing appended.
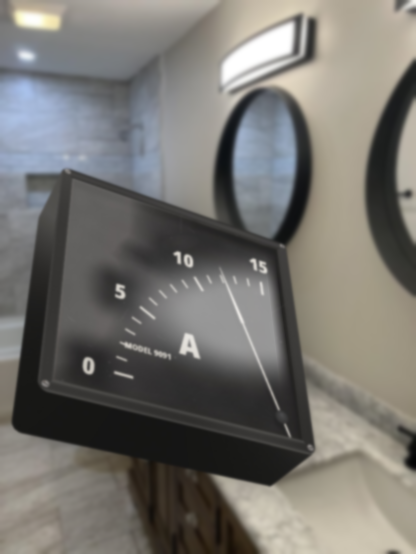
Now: 12,A
